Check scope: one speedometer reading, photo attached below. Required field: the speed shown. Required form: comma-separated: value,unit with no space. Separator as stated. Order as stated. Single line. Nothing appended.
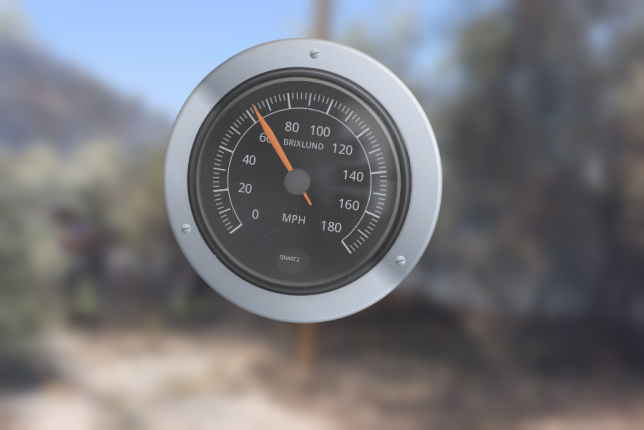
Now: 64,mph
